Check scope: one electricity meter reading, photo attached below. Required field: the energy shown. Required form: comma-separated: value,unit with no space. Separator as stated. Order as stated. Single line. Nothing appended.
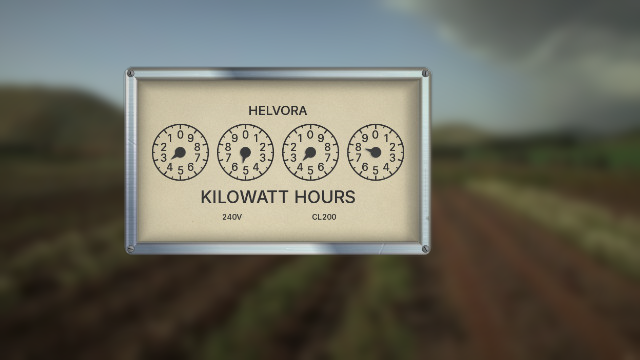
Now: 3538,kWh
